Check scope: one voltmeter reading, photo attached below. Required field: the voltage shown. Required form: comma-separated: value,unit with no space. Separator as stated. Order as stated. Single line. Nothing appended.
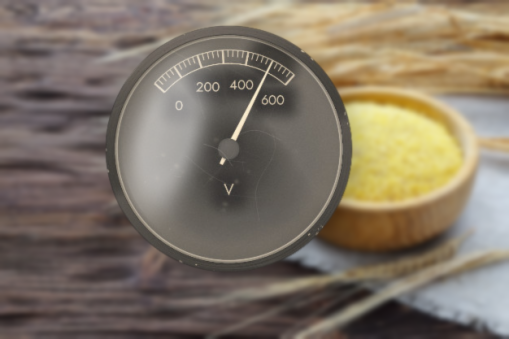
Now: 500,V
